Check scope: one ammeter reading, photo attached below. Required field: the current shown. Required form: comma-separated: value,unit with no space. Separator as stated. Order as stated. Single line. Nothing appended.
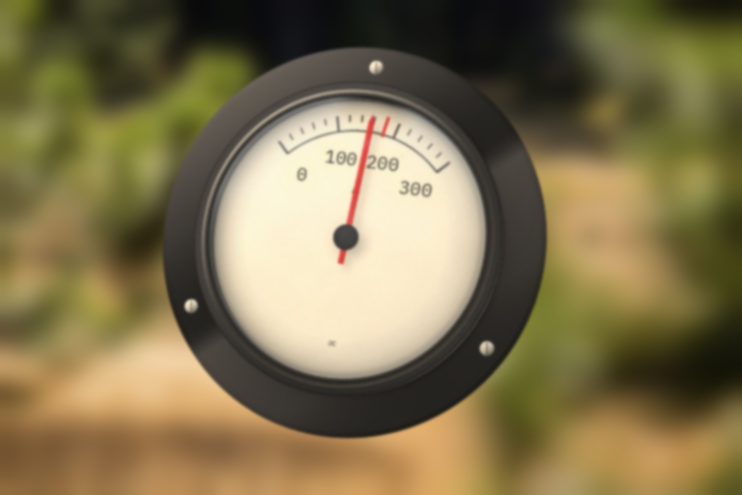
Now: 160,A
